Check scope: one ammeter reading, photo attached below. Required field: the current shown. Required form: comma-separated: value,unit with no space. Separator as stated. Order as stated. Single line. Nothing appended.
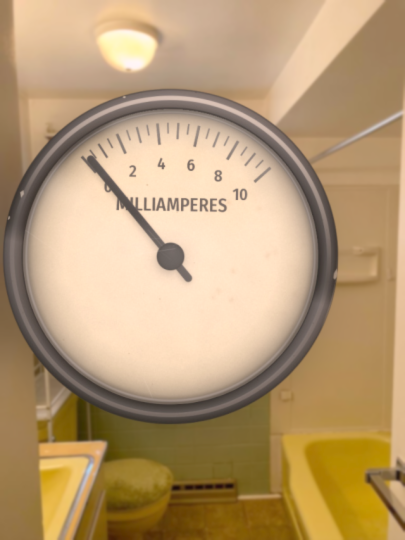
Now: 0.25,mA
